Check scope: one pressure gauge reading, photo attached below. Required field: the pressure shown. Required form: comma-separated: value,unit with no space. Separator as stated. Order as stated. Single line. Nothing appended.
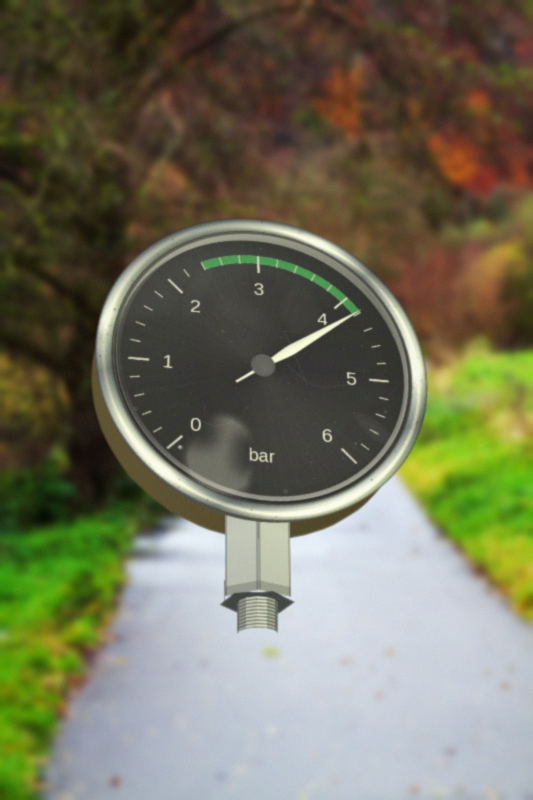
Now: 4.2,bar
